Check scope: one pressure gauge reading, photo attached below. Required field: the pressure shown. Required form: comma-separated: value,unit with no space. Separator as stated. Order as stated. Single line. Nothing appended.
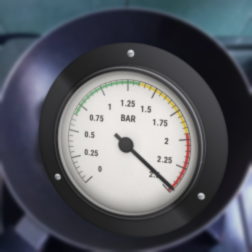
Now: 2.45,bar
